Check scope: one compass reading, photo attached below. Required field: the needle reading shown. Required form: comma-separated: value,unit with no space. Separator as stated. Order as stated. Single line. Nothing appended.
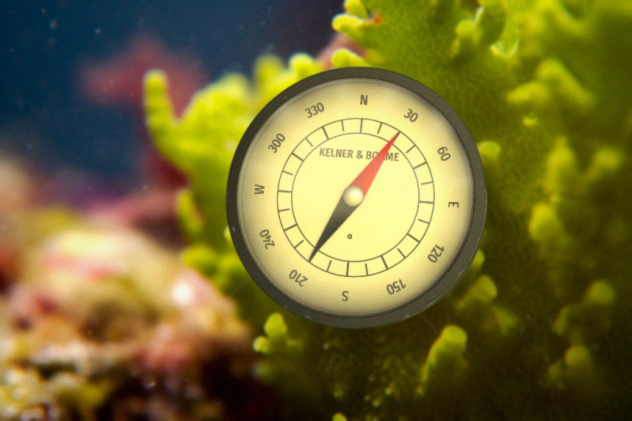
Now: 30,°
